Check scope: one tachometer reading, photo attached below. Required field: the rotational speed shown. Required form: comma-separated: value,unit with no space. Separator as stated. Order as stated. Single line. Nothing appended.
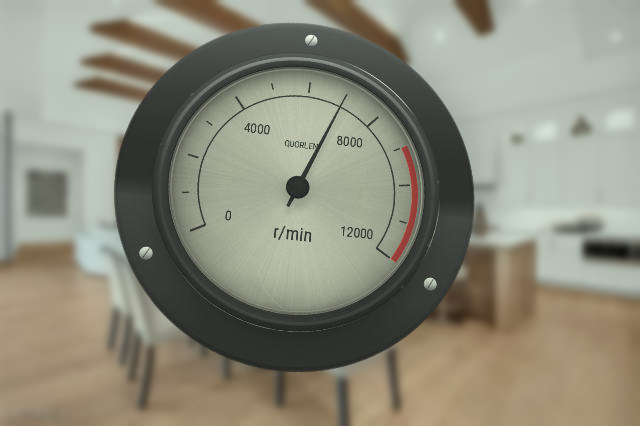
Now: 7000,rpm
